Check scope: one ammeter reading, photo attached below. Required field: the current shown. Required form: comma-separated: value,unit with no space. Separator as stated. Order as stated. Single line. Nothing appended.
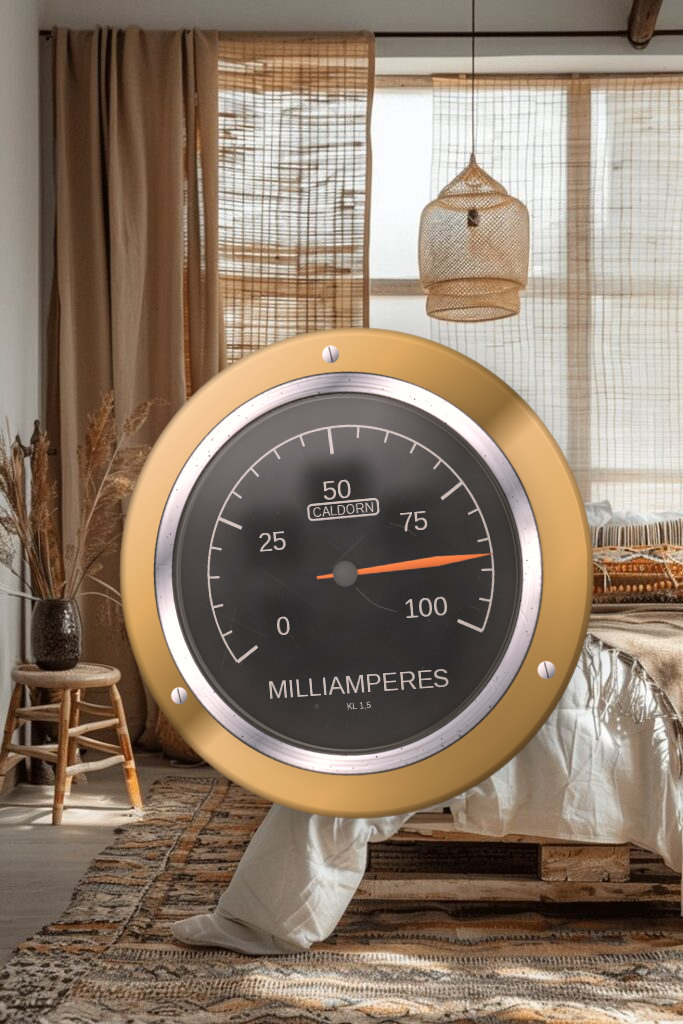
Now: 87.5,mA
